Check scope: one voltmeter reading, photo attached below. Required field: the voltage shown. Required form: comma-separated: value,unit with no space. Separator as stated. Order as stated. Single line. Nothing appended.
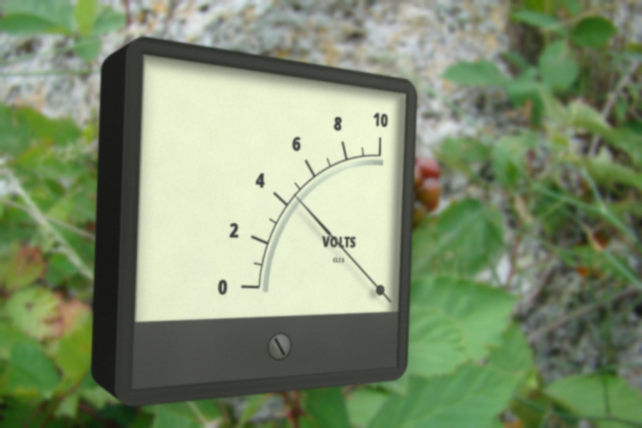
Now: 4.5,V
